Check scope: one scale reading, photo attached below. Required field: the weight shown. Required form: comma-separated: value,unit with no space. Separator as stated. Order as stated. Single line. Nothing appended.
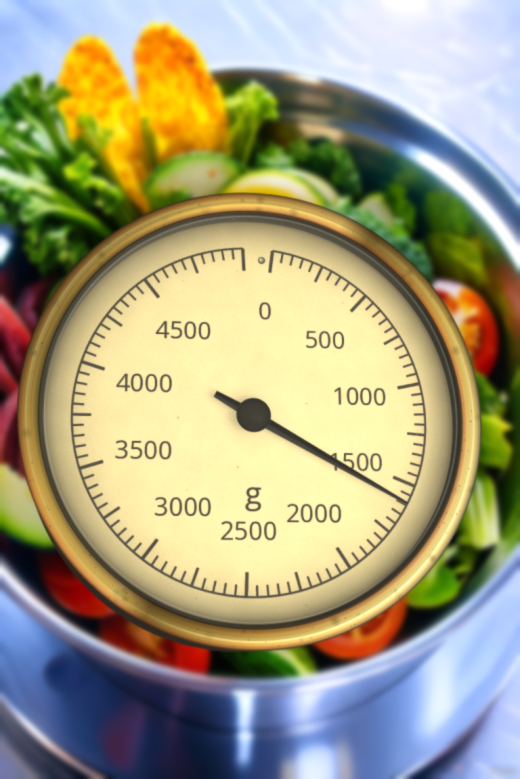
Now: 1600,g
